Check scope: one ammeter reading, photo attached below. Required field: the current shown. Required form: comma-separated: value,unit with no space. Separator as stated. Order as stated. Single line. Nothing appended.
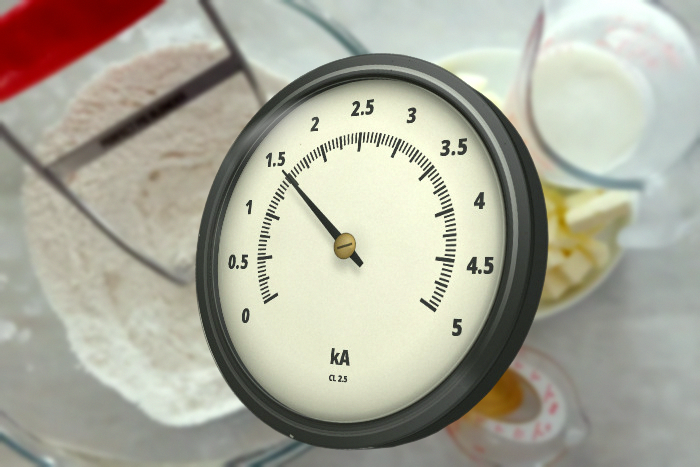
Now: 1.5,kA
